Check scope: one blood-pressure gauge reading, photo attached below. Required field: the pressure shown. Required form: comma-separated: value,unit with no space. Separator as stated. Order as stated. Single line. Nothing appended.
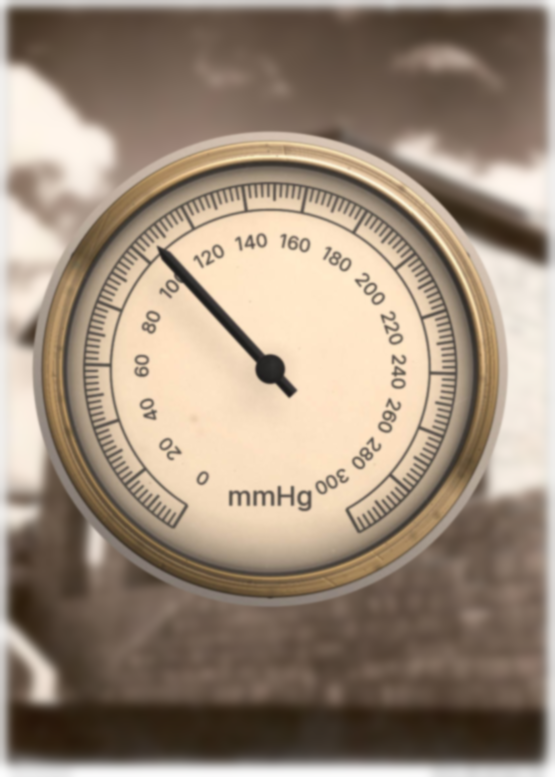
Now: 106,mmHg
